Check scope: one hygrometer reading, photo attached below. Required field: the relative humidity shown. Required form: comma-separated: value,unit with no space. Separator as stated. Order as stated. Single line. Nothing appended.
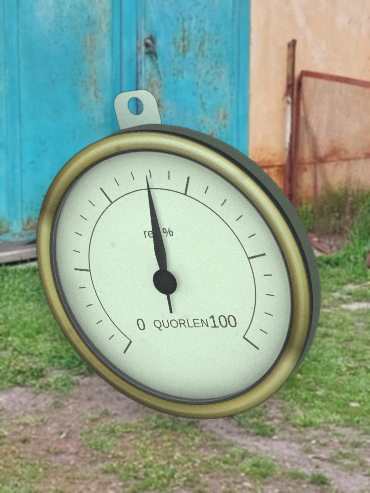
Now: 52,%
